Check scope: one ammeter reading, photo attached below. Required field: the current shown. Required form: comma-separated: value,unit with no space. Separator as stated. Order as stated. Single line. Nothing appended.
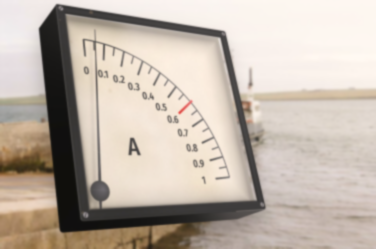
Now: 0.05,A
